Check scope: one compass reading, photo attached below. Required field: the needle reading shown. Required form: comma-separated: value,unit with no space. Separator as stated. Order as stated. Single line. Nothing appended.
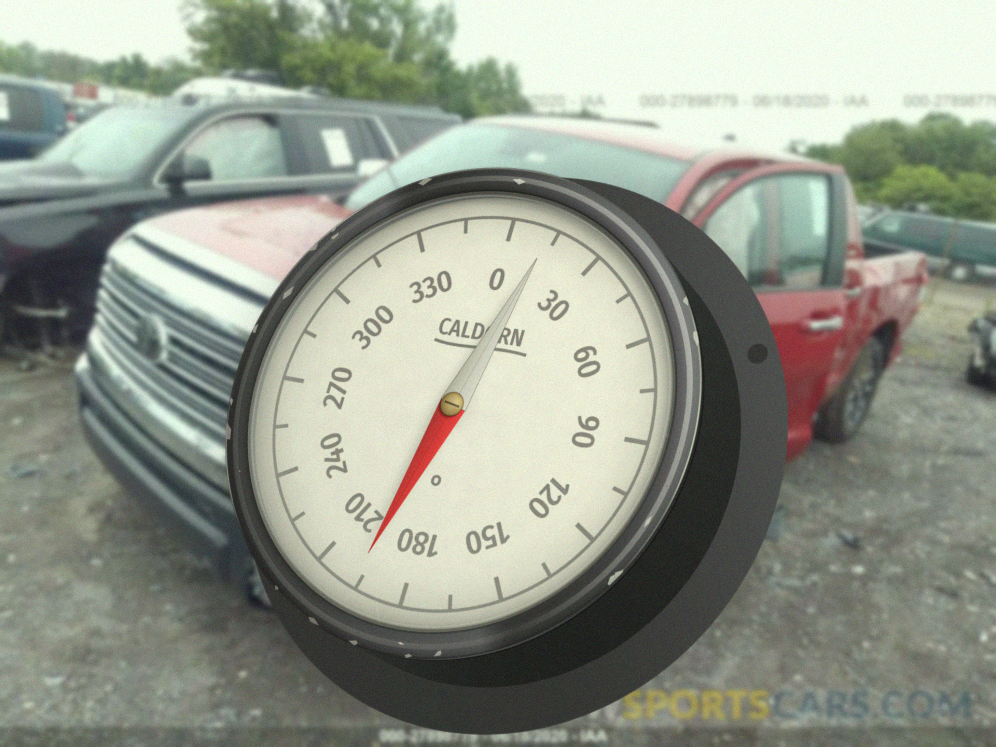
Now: 195,°
